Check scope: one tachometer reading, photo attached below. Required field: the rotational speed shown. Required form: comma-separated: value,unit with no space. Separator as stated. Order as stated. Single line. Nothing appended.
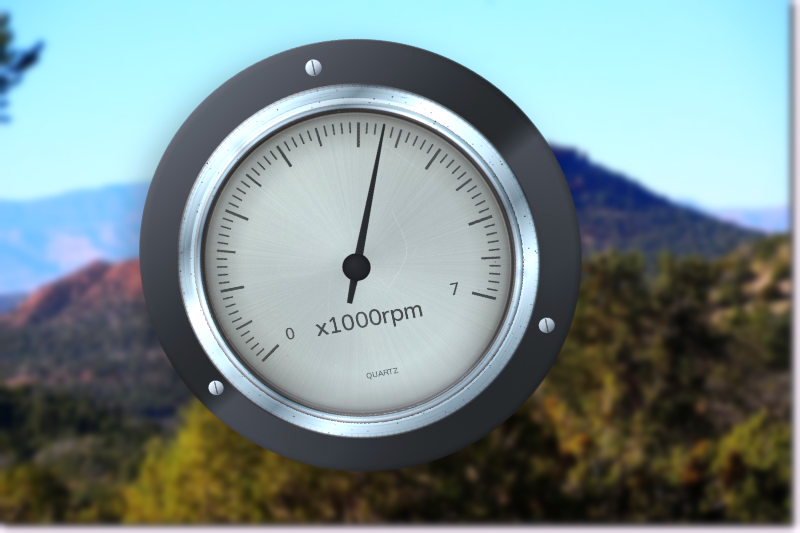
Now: 4300,rpm
